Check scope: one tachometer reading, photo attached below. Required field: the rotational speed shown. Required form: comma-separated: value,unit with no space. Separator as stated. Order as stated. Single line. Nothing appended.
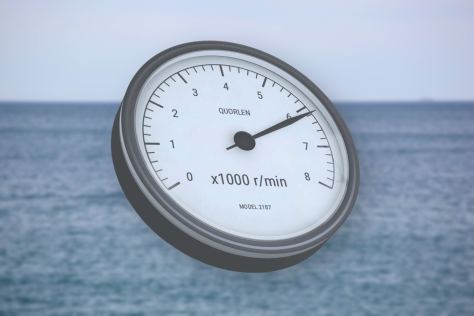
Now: 6200,rpm
